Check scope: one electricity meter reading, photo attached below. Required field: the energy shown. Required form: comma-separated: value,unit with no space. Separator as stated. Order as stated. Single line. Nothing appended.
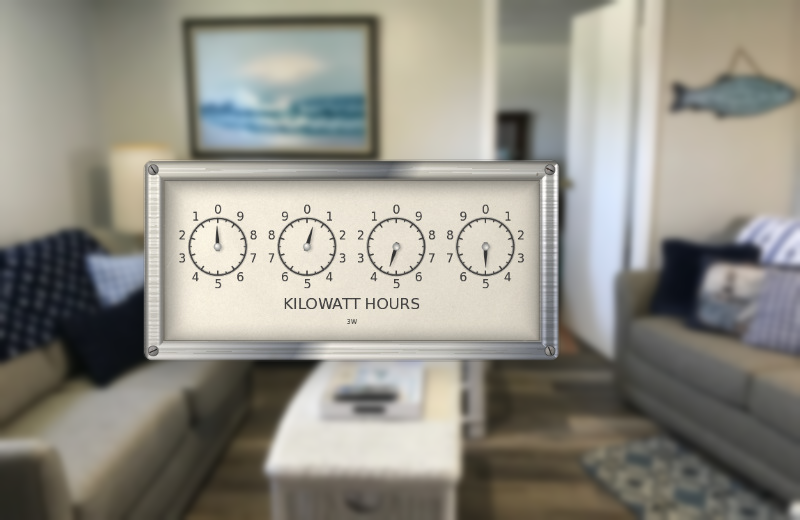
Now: 45,kWh
